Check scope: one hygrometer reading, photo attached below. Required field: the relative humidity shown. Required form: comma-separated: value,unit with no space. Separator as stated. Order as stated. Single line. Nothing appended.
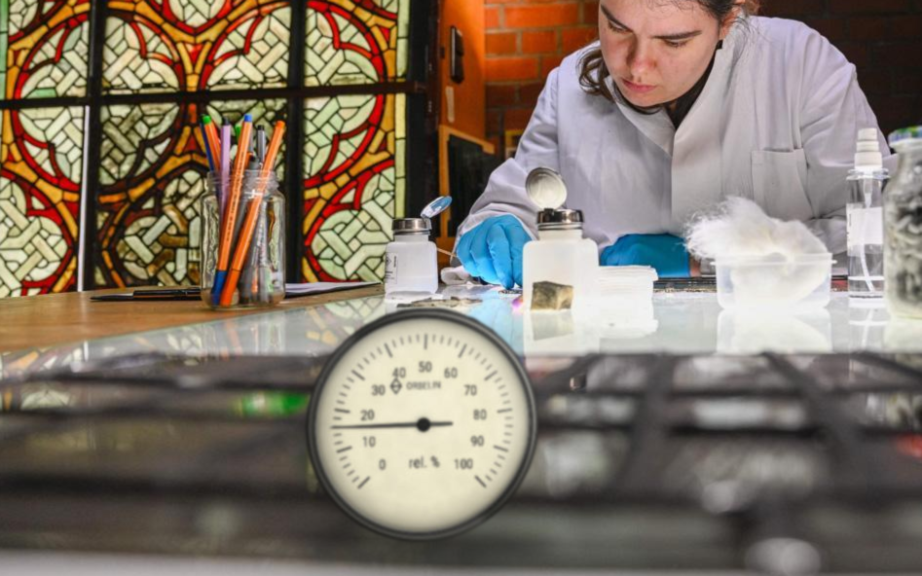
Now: 16,%
